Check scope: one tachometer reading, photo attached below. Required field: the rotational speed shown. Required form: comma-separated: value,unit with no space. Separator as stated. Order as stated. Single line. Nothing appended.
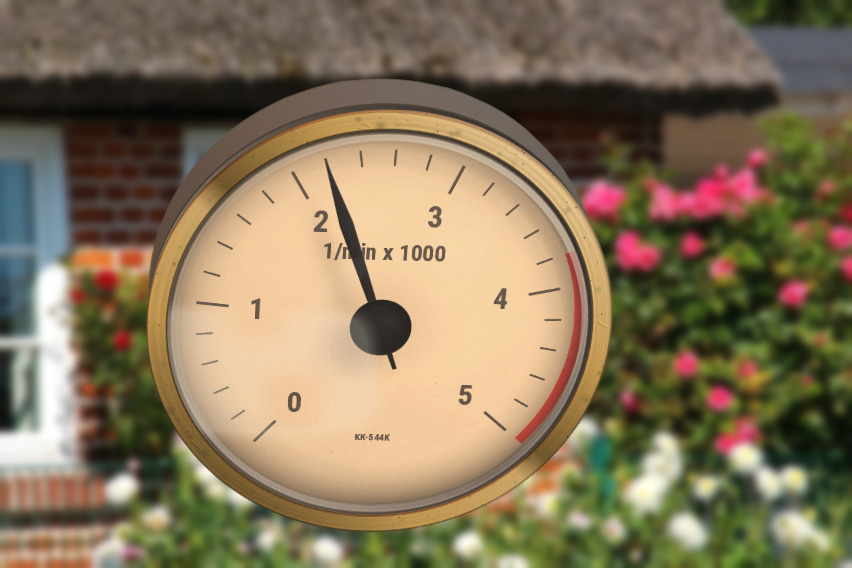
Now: 2200,rpm
